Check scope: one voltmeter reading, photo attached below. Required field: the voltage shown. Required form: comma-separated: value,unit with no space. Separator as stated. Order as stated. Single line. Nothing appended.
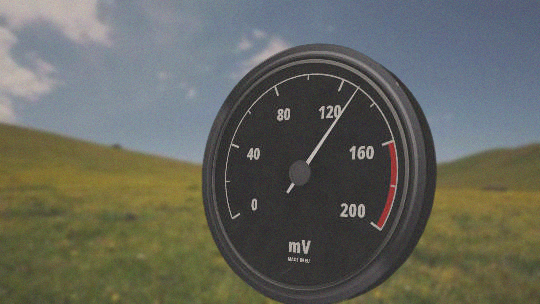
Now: 130,mV
